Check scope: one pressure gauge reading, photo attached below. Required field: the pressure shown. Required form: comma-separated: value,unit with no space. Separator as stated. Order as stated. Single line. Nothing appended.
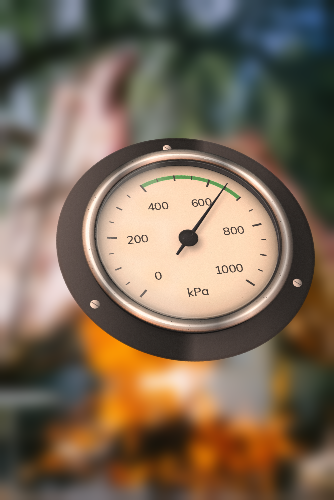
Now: 650,kPa
